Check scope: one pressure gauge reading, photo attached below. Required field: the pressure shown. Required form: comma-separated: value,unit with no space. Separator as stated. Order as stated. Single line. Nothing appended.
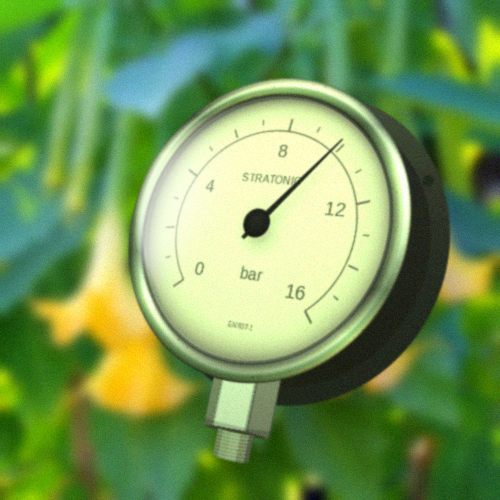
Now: 10,bar
